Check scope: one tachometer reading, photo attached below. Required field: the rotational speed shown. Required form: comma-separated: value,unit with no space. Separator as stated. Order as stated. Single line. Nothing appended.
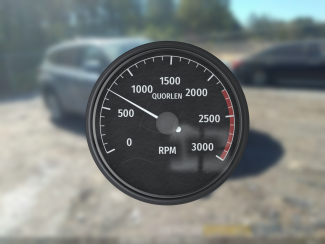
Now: 700,rpm
